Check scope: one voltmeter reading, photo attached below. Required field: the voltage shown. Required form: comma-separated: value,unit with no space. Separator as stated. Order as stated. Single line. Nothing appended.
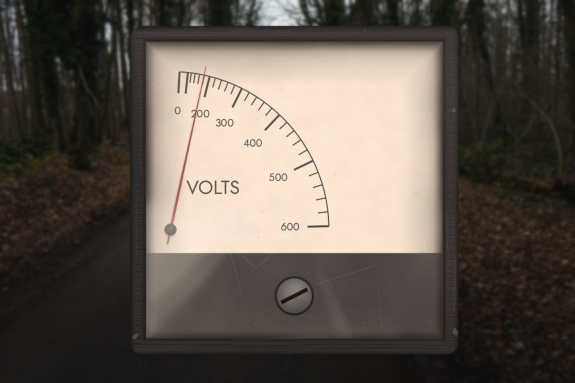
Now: 180,V
